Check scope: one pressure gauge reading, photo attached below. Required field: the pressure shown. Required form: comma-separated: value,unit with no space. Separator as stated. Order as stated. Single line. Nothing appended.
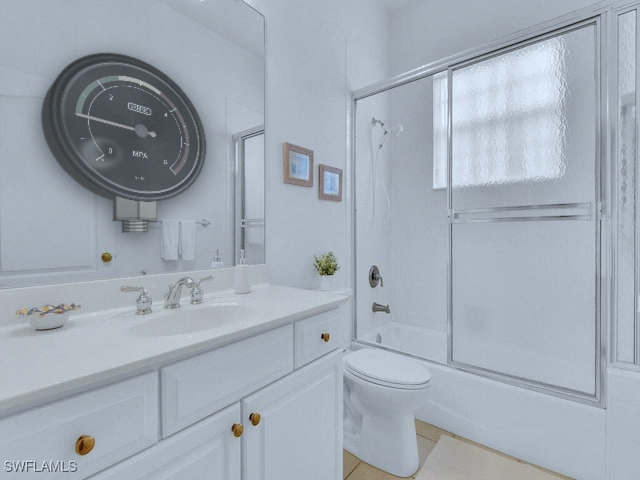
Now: 1,MPa
